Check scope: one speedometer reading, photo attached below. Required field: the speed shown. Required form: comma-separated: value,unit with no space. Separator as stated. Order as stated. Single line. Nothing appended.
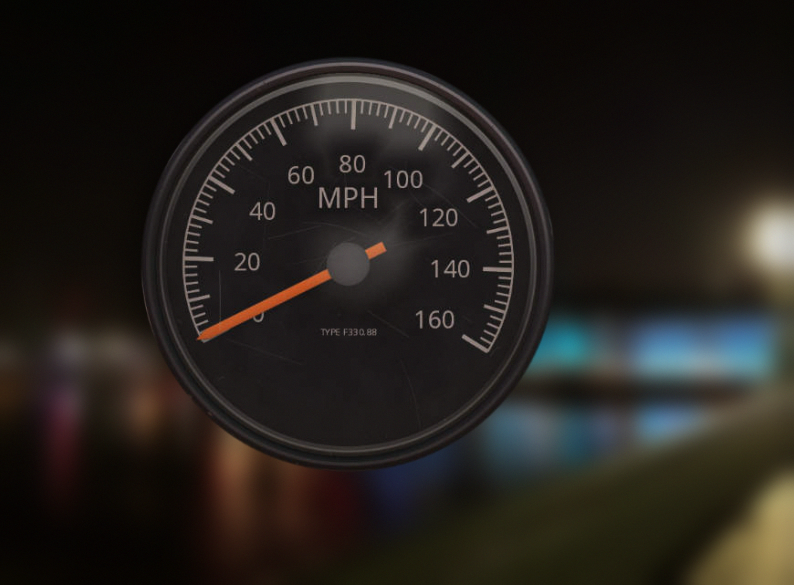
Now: 1,mph
